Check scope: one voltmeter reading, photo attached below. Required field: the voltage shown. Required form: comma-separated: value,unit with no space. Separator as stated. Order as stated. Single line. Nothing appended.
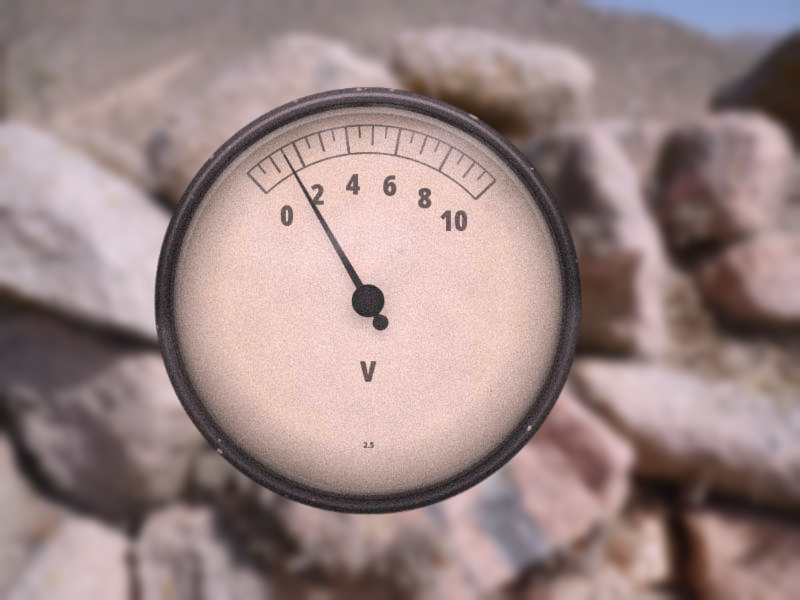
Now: 1.5,V
